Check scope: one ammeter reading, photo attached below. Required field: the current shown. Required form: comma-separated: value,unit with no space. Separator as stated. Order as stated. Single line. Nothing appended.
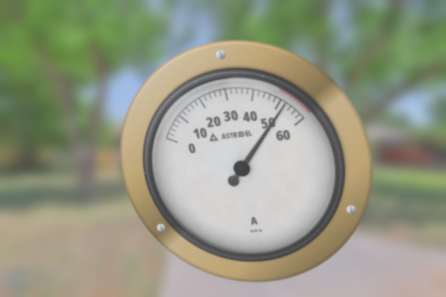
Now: 52,A
